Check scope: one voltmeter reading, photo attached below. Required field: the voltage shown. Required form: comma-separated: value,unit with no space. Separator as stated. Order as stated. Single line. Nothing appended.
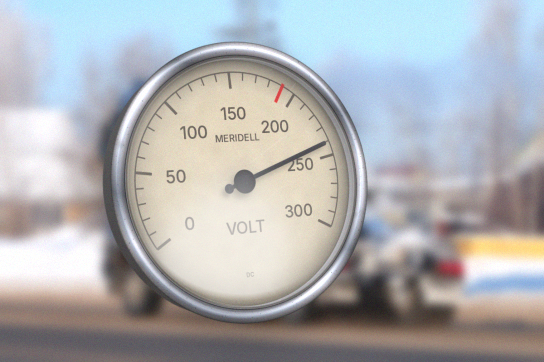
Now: 240,V
